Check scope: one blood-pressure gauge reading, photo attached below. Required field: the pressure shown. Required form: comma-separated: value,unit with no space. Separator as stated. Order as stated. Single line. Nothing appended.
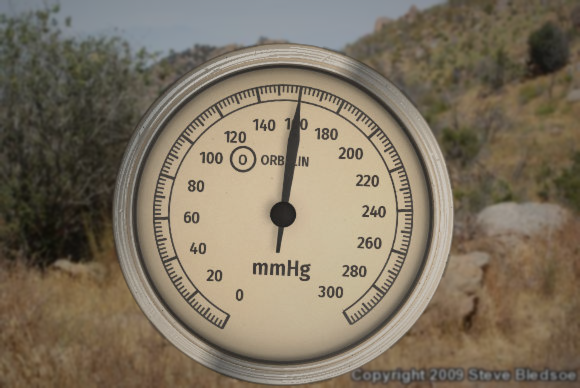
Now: 160,mmHg
